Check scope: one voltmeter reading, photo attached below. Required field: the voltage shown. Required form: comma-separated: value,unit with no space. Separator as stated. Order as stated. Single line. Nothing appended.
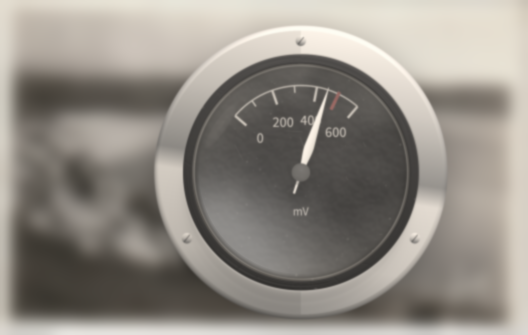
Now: 450,mV
